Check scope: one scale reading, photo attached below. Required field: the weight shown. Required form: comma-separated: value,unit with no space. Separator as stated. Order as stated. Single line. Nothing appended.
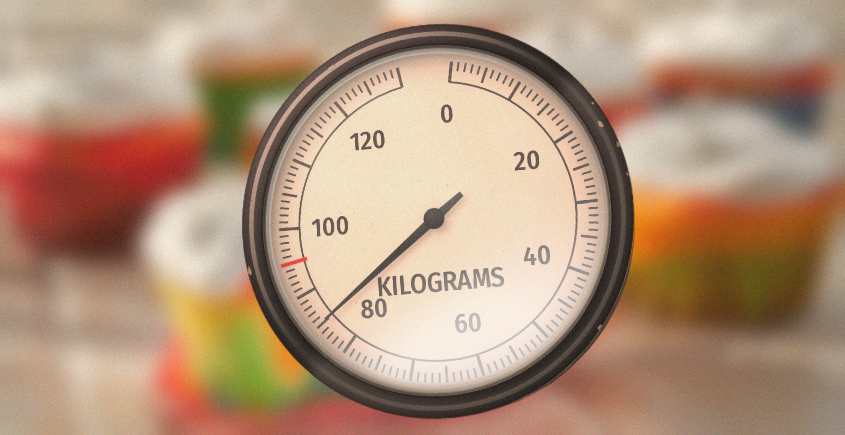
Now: 85,kg
